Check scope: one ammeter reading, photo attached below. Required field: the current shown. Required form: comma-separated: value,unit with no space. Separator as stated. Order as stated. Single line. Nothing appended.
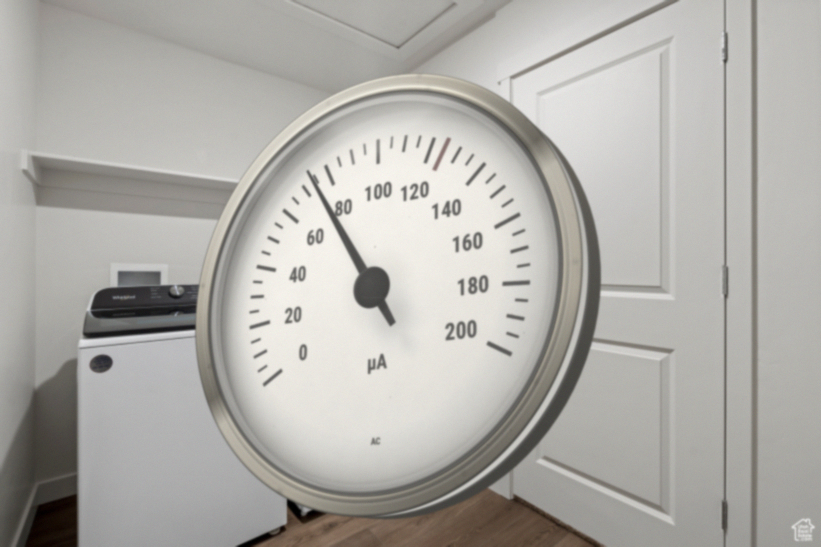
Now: 75,µA
